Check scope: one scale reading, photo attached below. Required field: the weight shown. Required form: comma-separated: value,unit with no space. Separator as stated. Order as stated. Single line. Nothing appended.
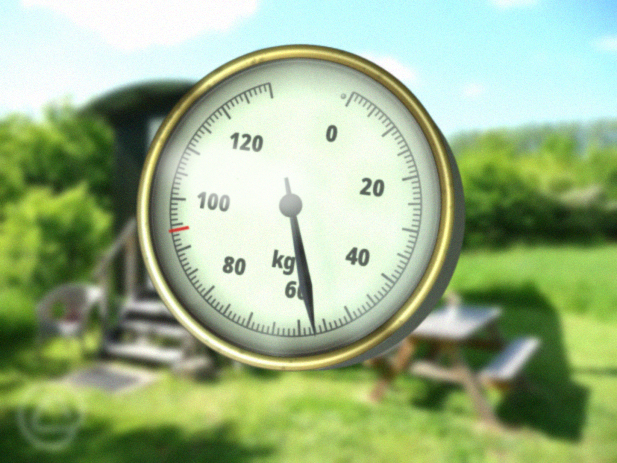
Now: 57,kg
